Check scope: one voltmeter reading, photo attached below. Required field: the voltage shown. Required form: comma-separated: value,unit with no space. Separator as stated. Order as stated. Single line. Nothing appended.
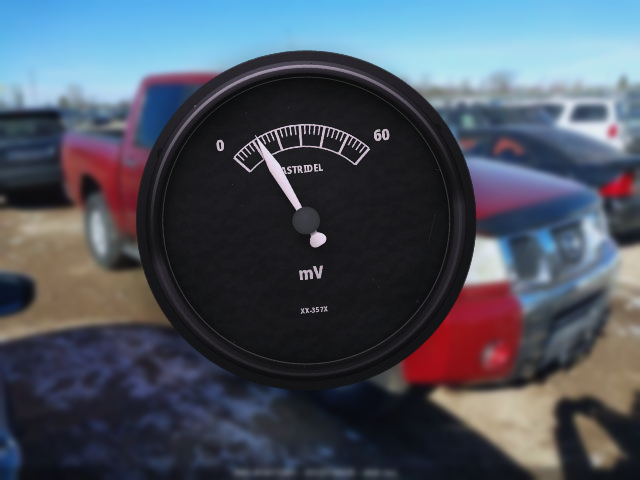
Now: 12,mV
